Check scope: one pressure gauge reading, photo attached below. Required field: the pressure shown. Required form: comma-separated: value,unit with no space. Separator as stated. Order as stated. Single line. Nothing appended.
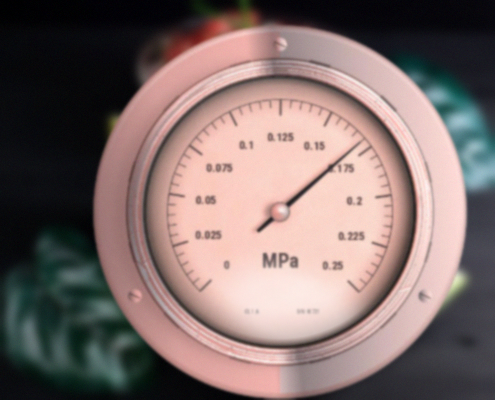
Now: 0.17,MPa
